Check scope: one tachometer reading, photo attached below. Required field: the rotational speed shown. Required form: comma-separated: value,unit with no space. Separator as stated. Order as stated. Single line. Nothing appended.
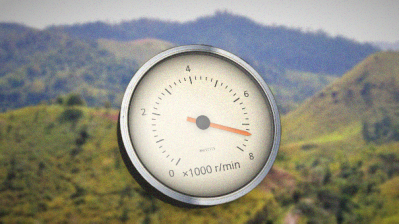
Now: 7400,rpm
